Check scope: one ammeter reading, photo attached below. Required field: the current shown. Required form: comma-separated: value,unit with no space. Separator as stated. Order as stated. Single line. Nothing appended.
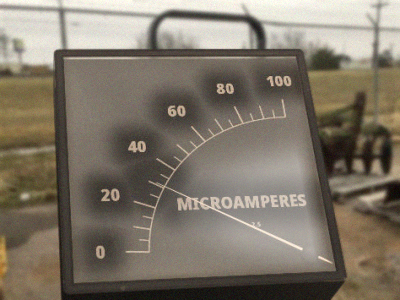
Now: 30,µA
